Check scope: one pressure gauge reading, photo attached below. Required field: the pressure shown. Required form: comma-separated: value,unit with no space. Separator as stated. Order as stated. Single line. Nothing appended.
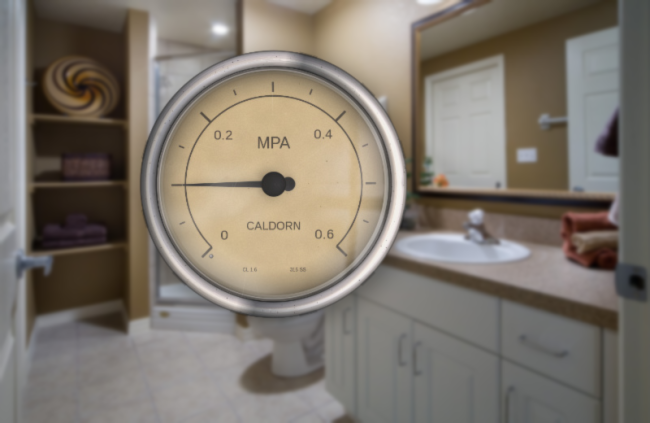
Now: 0.1,MPa
